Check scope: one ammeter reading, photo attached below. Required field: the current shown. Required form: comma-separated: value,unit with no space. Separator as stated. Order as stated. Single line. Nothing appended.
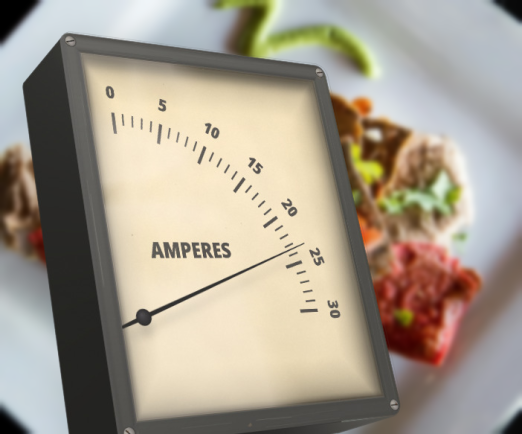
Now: 23.5,A
